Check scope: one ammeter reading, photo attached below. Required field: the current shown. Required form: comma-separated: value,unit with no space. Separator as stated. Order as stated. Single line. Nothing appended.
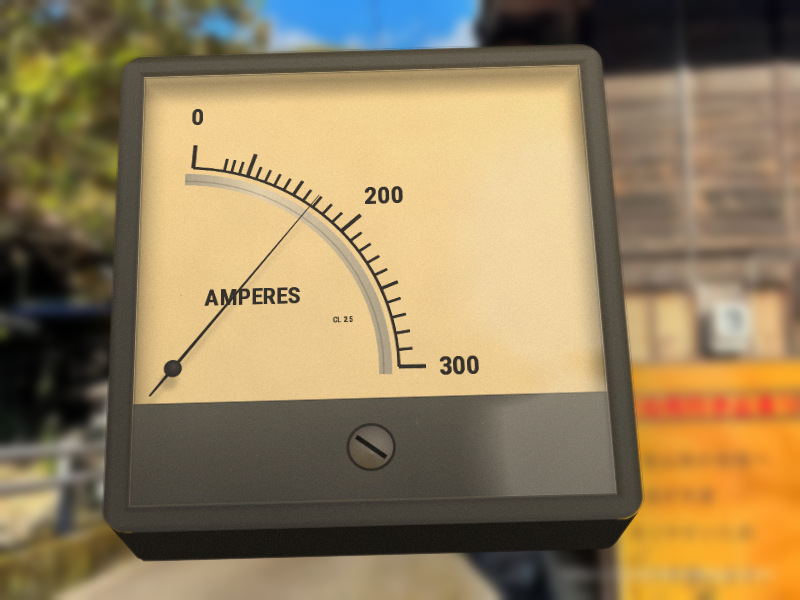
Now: 170,A
